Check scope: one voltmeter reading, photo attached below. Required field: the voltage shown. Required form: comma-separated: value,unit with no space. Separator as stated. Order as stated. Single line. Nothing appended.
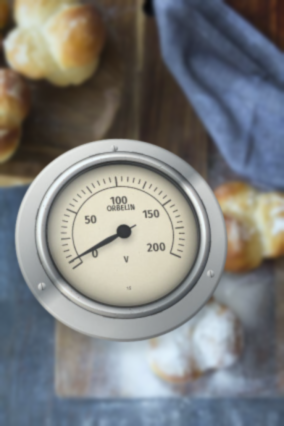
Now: 5,V
